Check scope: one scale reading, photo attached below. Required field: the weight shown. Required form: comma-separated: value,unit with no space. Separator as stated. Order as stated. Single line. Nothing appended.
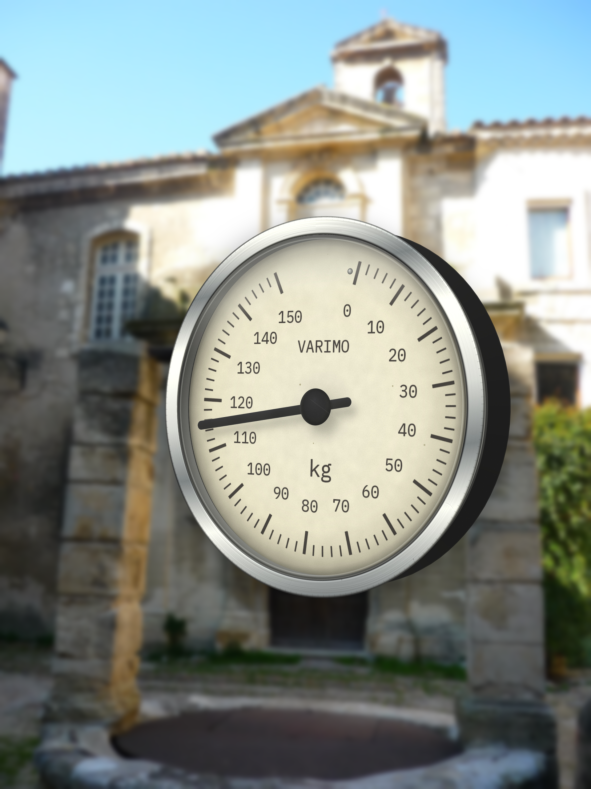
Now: 115,kg
